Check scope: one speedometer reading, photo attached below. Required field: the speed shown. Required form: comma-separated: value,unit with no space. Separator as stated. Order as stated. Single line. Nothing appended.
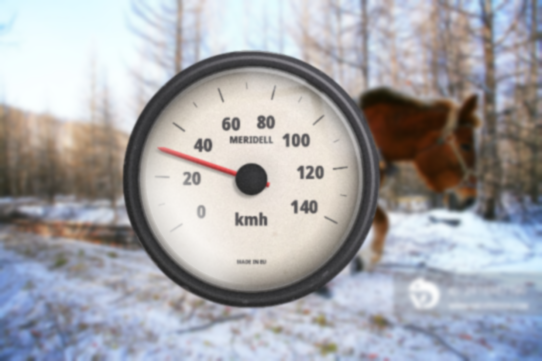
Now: 30,km/h
